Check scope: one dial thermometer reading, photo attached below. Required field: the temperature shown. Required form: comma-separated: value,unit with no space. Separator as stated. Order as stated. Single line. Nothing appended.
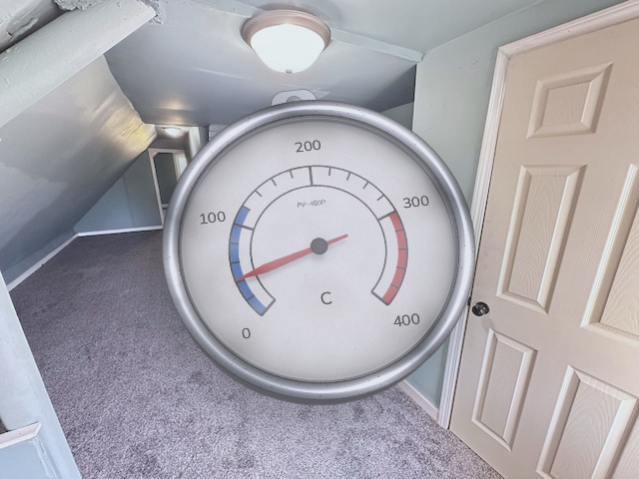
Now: 40,°C
